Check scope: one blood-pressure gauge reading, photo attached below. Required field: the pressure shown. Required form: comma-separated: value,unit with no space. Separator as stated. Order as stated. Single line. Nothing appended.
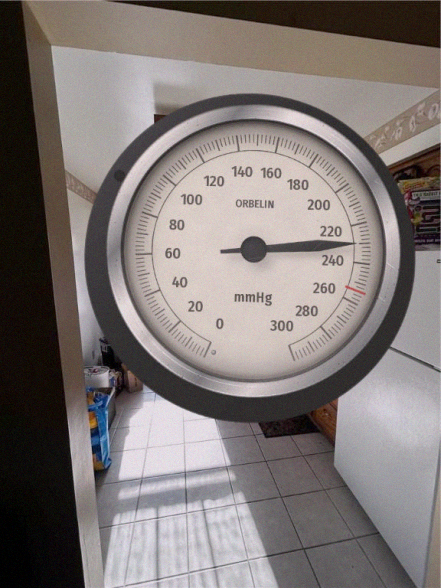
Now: 230,mmHg
